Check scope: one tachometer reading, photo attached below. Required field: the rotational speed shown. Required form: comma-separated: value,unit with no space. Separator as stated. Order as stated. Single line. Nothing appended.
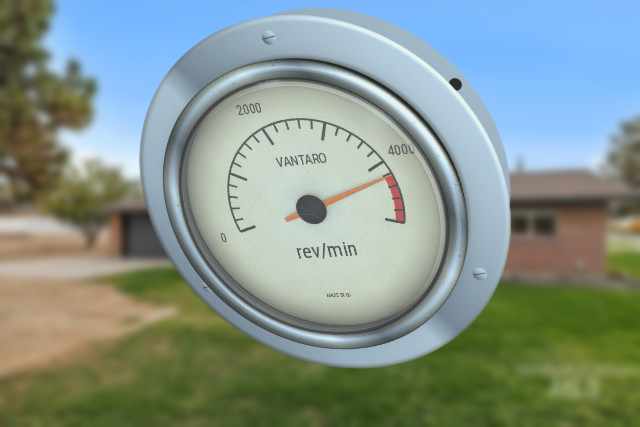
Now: 4200,rpm
